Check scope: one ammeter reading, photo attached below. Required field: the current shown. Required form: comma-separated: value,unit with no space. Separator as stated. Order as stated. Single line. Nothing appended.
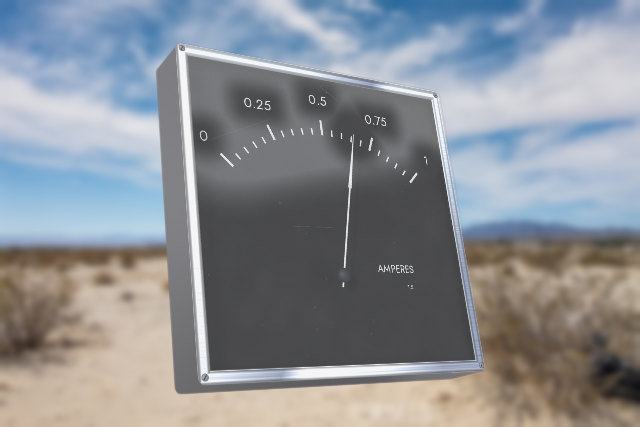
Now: 0.65,A
